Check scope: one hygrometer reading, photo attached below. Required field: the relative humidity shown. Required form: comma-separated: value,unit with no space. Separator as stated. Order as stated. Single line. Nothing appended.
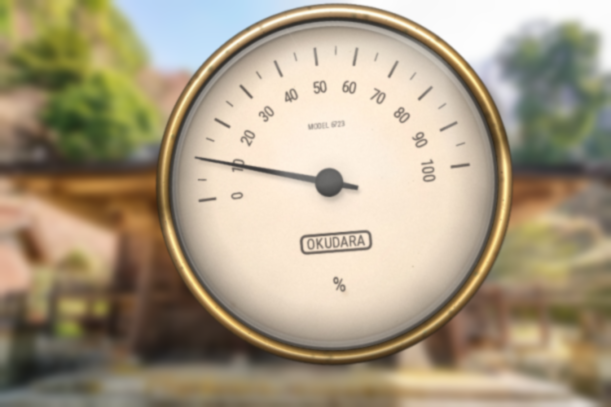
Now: 10,%
